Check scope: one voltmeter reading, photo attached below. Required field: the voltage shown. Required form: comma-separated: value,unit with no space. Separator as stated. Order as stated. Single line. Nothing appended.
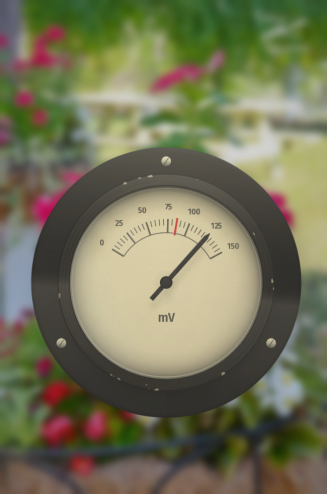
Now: 125,mV
